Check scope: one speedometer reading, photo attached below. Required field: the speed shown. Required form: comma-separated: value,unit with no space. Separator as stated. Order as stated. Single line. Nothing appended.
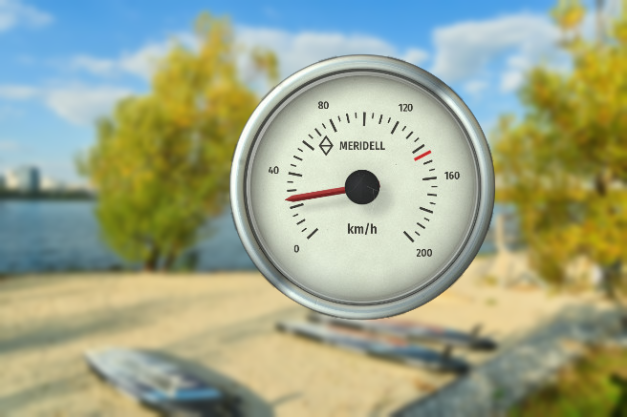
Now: 25,km/h
